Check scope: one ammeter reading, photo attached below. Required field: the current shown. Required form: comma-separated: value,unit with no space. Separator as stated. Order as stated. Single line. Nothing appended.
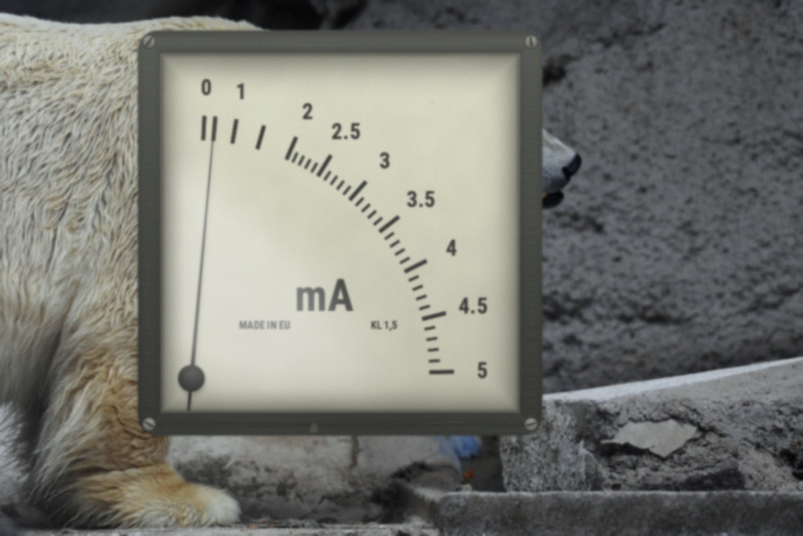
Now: 0.5,mA
